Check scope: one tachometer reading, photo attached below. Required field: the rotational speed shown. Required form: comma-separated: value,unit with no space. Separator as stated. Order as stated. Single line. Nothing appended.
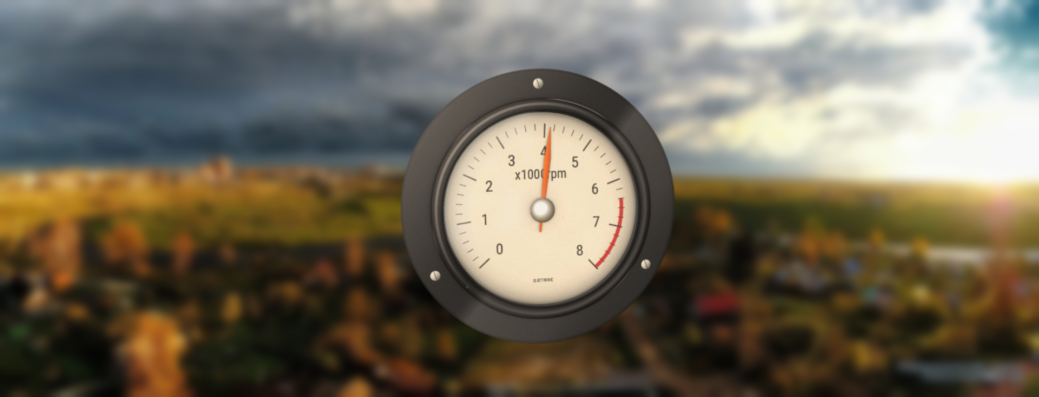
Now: 4100,rpm
